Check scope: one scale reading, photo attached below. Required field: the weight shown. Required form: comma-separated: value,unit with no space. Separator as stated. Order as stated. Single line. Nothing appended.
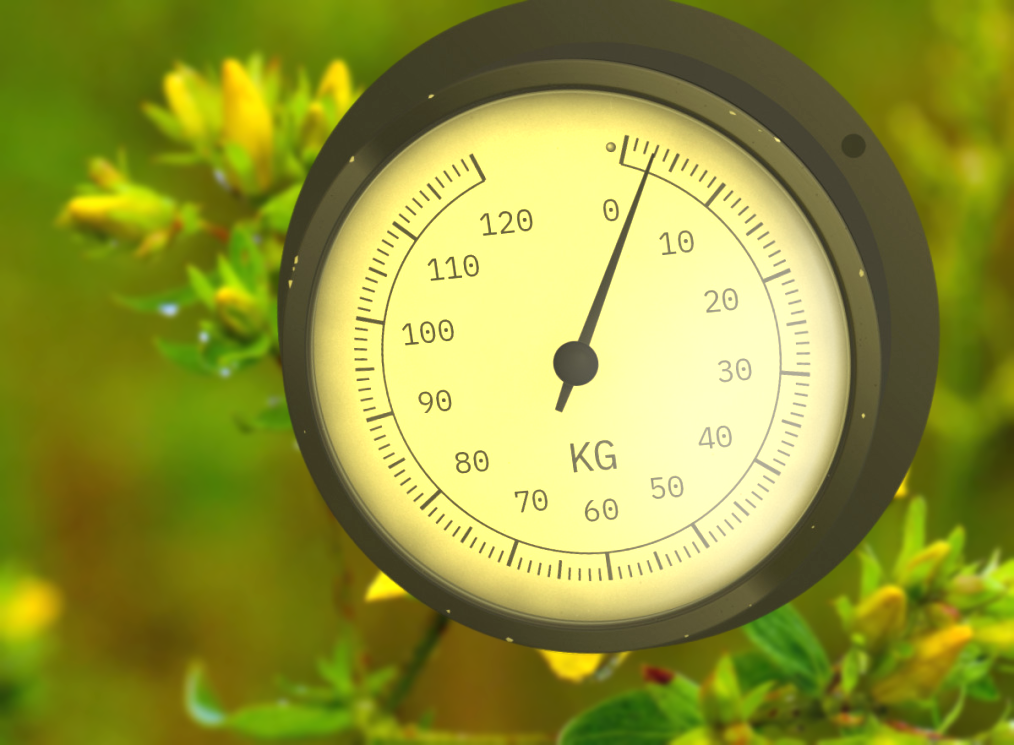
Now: 3,kg
